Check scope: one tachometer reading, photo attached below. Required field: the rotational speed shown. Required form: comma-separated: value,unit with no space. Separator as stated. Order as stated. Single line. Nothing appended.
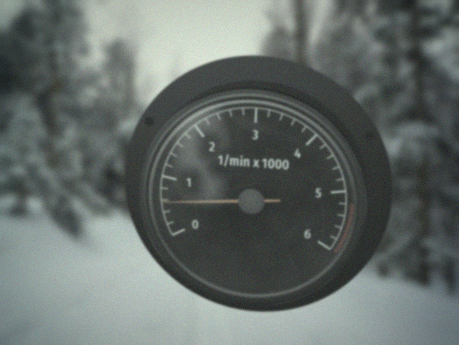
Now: 600,rpm
